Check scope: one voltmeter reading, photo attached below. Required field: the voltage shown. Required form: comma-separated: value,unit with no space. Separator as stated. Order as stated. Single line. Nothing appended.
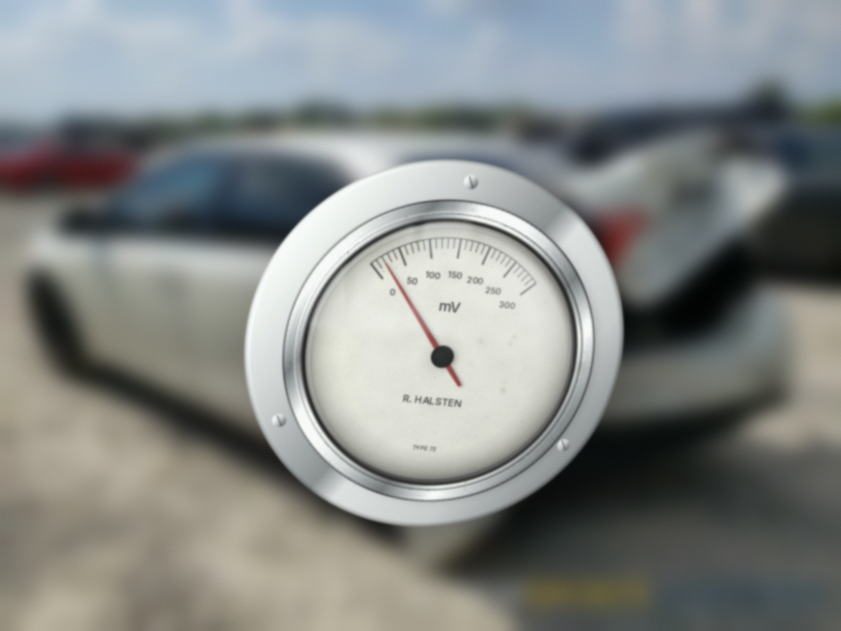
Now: 20,mV
